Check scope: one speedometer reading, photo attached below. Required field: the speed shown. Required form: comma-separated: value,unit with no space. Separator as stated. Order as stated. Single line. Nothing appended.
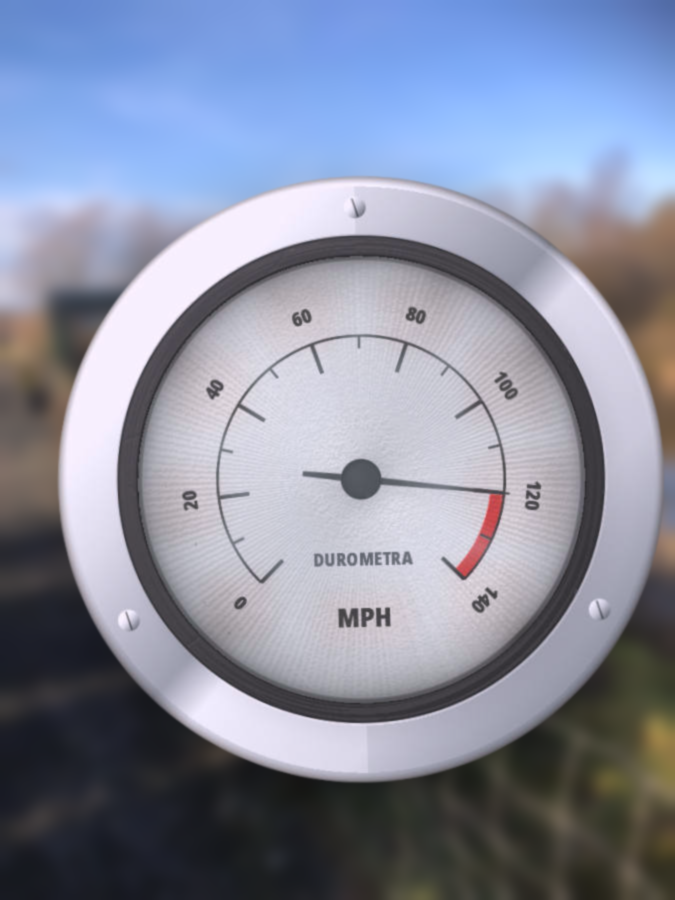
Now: 120,mph
